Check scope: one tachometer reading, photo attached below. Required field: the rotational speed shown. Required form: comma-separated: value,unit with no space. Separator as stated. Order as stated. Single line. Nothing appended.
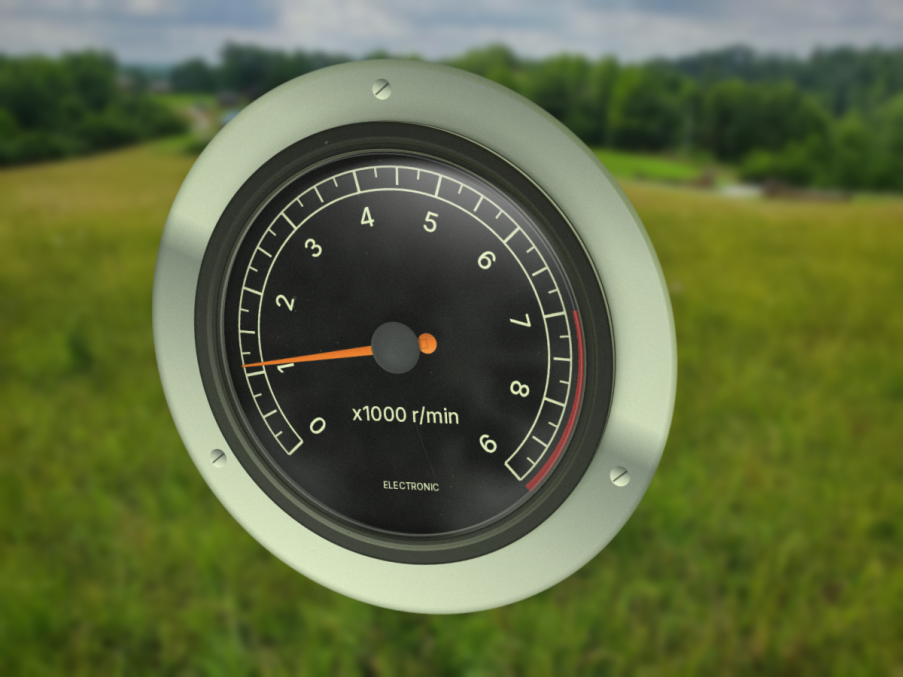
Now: 1125,rpm
